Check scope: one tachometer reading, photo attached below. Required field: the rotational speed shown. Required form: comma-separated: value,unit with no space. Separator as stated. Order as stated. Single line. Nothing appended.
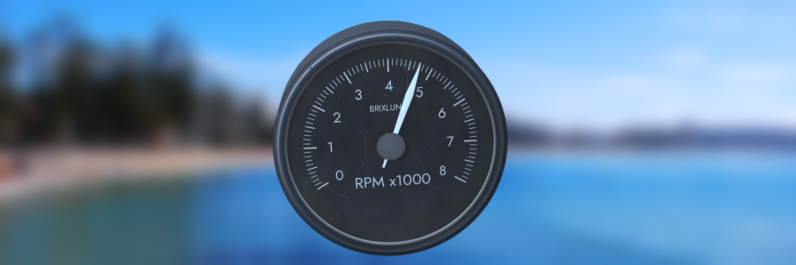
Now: 4700,rpm
